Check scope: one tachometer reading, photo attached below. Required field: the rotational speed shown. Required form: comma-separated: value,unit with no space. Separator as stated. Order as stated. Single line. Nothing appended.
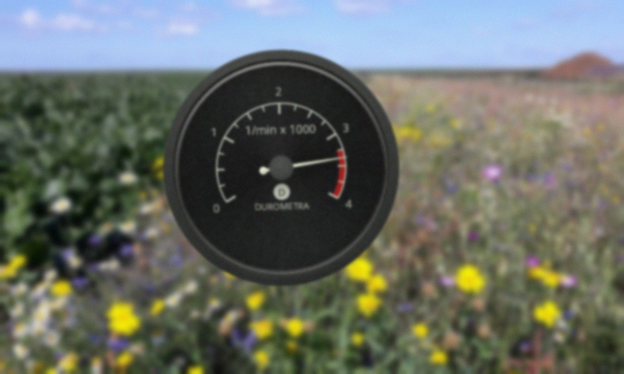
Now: 3375,rpm
